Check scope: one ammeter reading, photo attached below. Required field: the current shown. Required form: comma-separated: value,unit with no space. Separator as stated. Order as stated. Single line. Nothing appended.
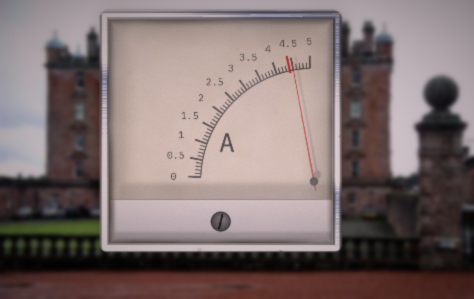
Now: 4.5,A
